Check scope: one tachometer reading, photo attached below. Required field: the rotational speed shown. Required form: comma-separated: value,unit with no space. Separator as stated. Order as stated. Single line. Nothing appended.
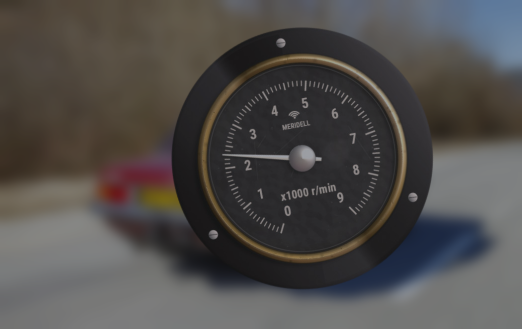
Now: 2300,rpm
